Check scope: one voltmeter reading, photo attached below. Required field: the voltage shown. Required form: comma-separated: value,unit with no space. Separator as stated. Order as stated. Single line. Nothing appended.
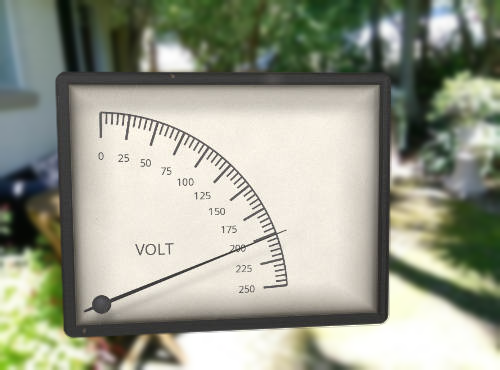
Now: 200,V
